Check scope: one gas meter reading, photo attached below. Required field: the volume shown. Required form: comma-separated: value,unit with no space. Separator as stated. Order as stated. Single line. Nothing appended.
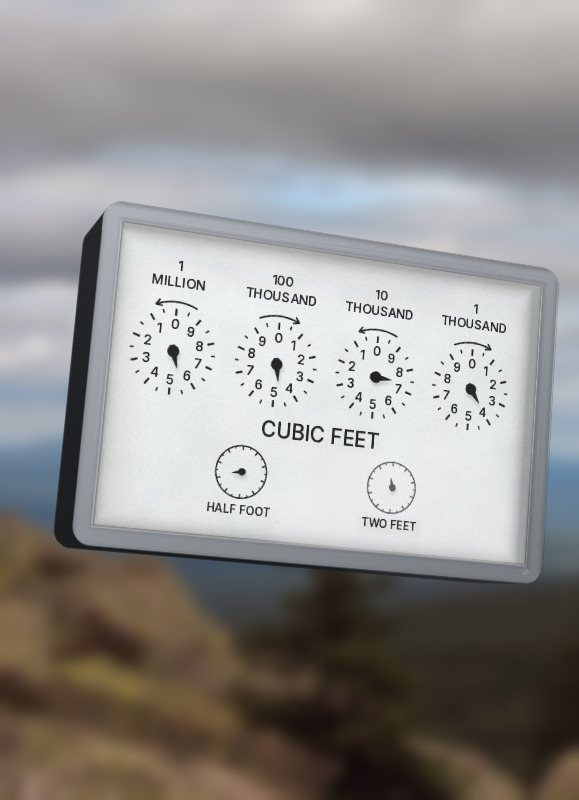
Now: 547400,ft³
